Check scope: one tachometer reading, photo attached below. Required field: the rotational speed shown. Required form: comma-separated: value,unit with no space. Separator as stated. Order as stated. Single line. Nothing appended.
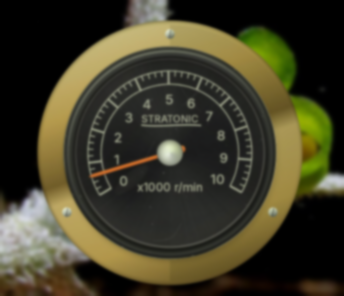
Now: 600,rpm
